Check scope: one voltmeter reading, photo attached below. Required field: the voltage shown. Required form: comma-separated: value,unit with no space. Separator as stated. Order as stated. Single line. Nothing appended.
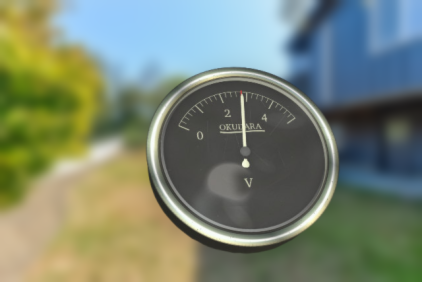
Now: 2.8,V
